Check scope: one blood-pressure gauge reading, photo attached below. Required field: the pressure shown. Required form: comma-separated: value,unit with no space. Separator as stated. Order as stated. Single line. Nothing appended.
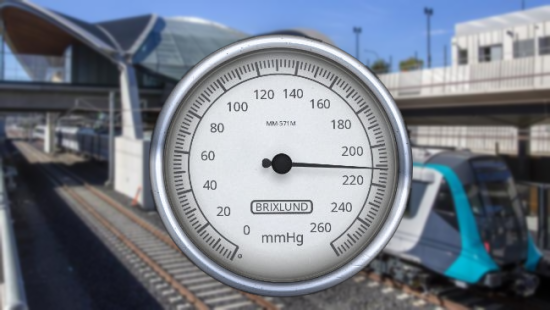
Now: 212,mmHg
